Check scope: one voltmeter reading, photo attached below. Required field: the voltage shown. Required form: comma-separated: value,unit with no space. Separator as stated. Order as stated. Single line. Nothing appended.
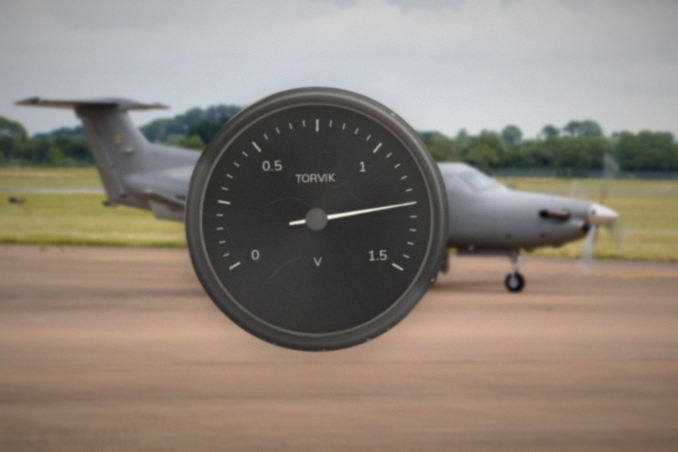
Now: 1.25,V
